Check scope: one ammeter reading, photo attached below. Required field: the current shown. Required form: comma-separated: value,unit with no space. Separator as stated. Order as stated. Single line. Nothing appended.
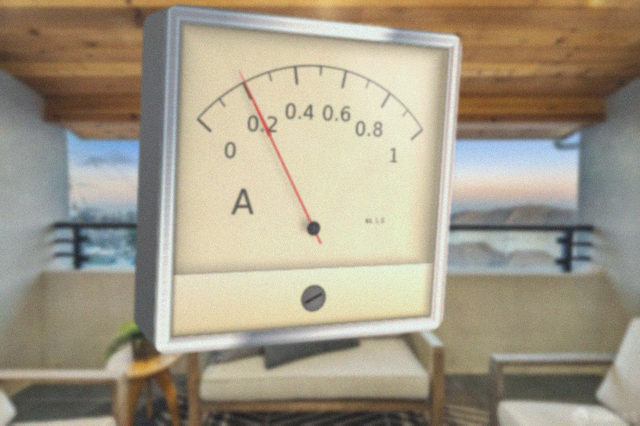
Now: 0.2,A
